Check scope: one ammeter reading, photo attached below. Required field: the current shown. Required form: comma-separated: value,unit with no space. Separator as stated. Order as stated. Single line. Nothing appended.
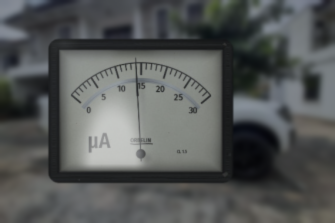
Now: 14,µA
